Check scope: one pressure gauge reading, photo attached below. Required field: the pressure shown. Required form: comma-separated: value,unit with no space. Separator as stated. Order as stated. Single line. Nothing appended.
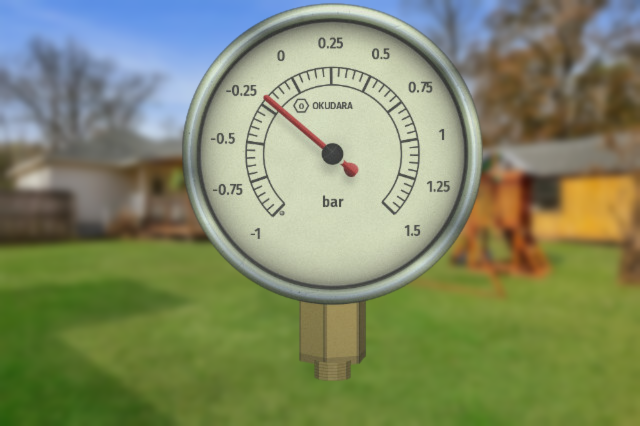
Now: -0.2,bar
